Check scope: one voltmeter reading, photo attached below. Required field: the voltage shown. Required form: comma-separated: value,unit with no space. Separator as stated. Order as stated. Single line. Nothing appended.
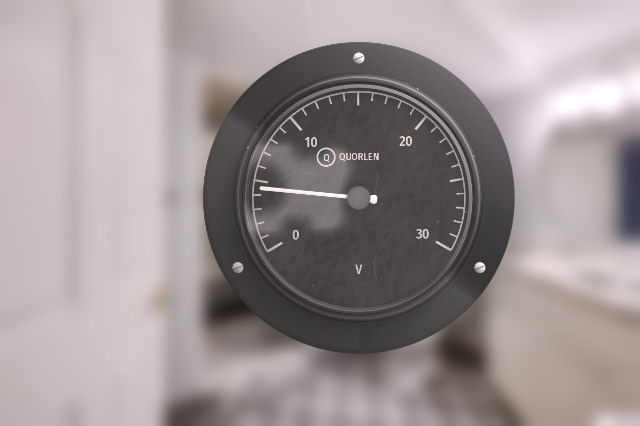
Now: 4.5,V
